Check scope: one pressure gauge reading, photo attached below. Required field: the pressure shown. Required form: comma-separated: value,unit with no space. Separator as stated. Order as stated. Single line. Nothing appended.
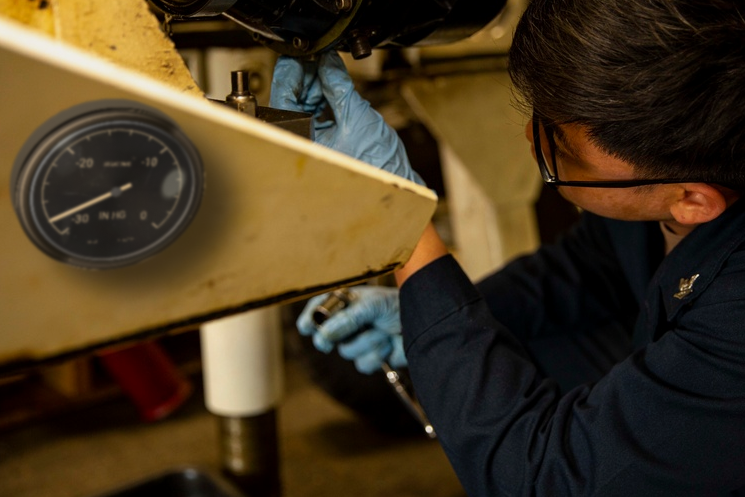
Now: -28,inHg
